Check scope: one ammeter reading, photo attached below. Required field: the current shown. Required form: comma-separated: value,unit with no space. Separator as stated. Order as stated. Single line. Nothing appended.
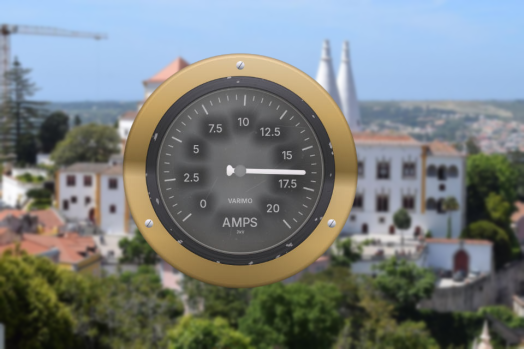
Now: 16.5,A
